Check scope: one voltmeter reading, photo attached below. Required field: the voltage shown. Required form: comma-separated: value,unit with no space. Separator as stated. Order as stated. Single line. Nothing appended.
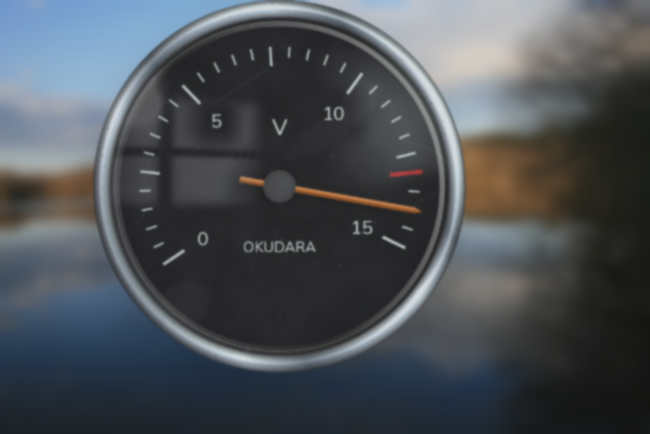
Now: 14,V
